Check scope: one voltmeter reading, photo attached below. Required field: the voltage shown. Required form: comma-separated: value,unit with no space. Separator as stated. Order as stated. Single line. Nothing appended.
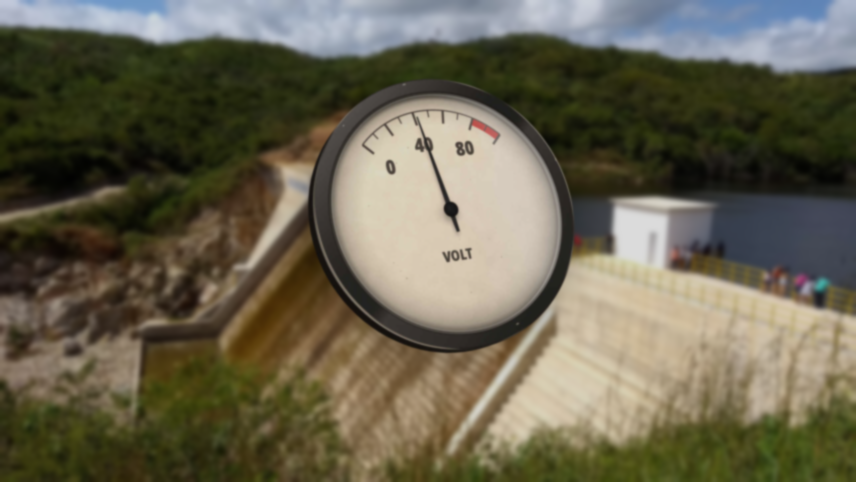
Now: 40,V
